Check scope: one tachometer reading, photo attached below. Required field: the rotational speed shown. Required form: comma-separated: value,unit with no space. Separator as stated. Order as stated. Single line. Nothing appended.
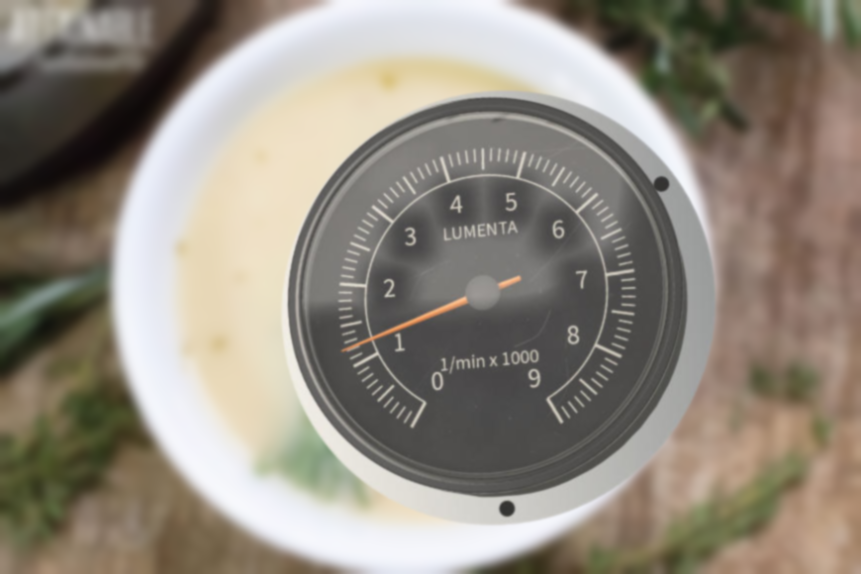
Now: 1200,rpm
